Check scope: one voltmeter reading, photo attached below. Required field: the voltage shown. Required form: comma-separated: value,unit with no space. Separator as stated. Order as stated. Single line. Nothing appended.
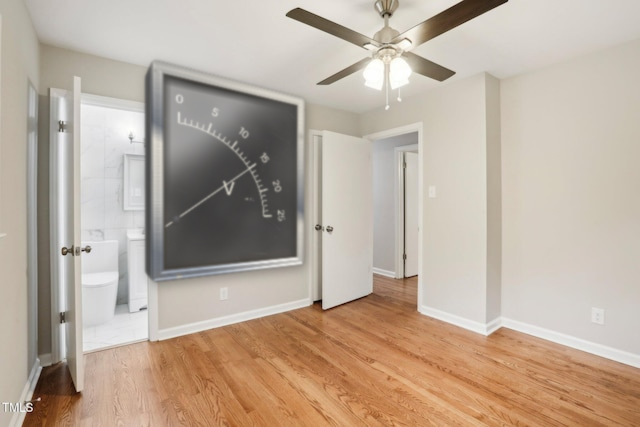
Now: 15,V
